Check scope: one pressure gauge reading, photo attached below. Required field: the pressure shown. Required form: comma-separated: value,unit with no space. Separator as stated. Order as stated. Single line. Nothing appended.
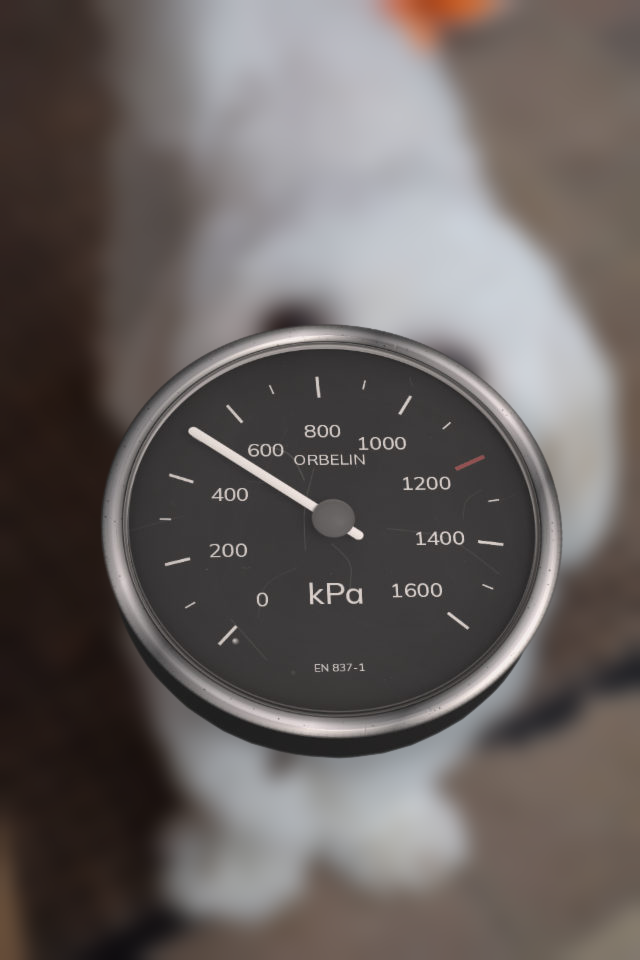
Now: 500,kPa
